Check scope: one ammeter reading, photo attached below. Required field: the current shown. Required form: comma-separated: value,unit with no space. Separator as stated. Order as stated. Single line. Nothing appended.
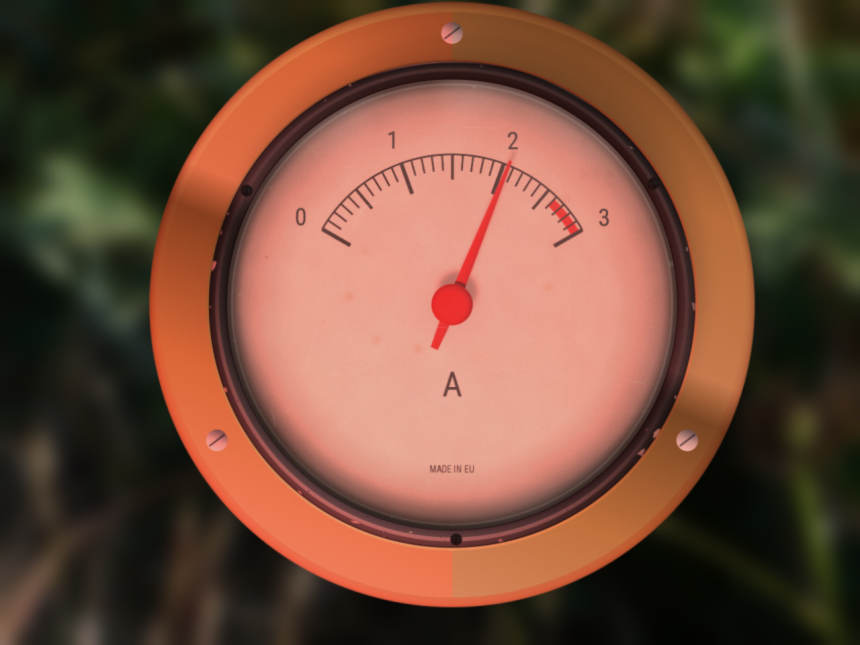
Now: 2.05,A
